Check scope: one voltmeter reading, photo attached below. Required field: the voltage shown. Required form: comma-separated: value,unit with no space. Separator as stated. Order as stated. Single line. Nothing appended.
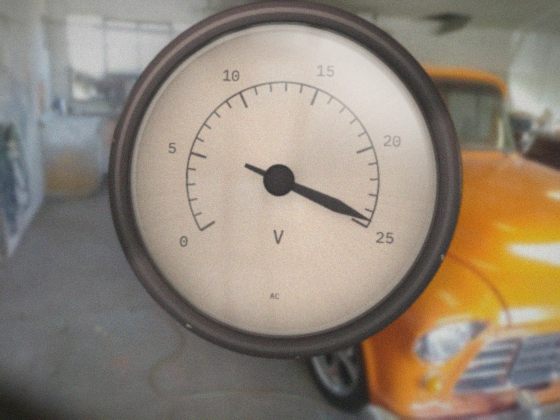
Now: 24.5,V
